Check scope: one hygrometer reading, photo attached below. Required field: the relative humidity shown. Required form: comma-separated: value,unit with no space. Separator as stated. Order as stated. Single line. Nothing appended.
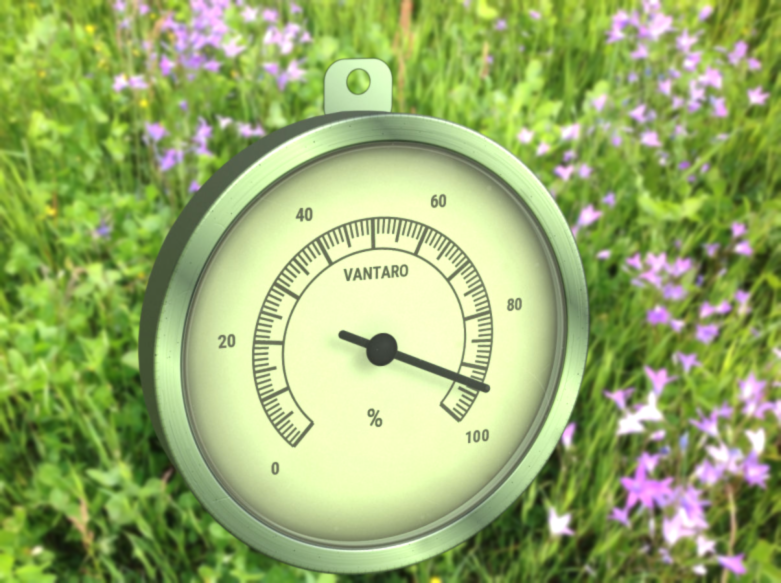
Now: 93,%
